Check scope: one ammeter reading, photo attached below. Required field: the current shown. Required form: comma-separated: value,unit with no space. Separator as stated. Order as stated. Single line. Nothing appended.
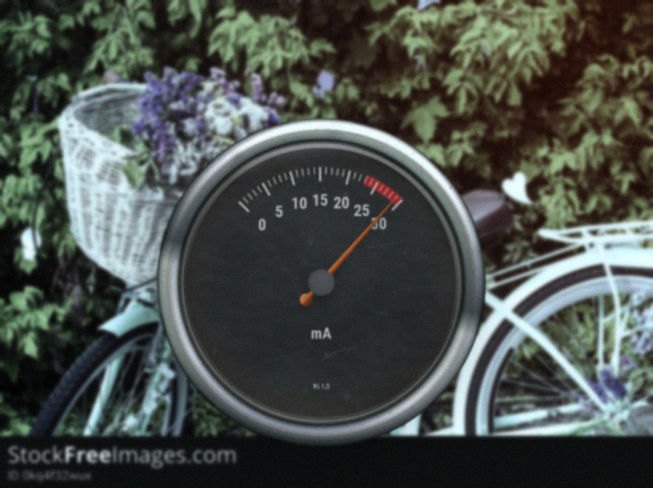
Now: 29,mA
